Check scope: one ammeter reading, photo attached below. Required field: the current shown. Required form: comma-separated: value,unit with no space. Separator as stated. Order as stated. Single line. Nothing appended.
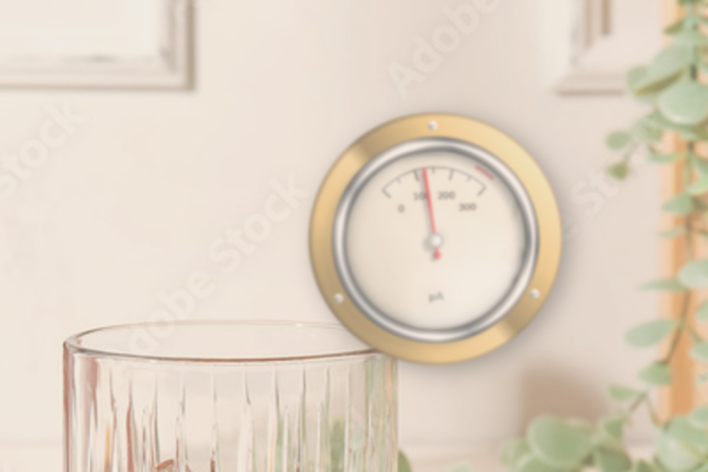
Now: 125,µA
